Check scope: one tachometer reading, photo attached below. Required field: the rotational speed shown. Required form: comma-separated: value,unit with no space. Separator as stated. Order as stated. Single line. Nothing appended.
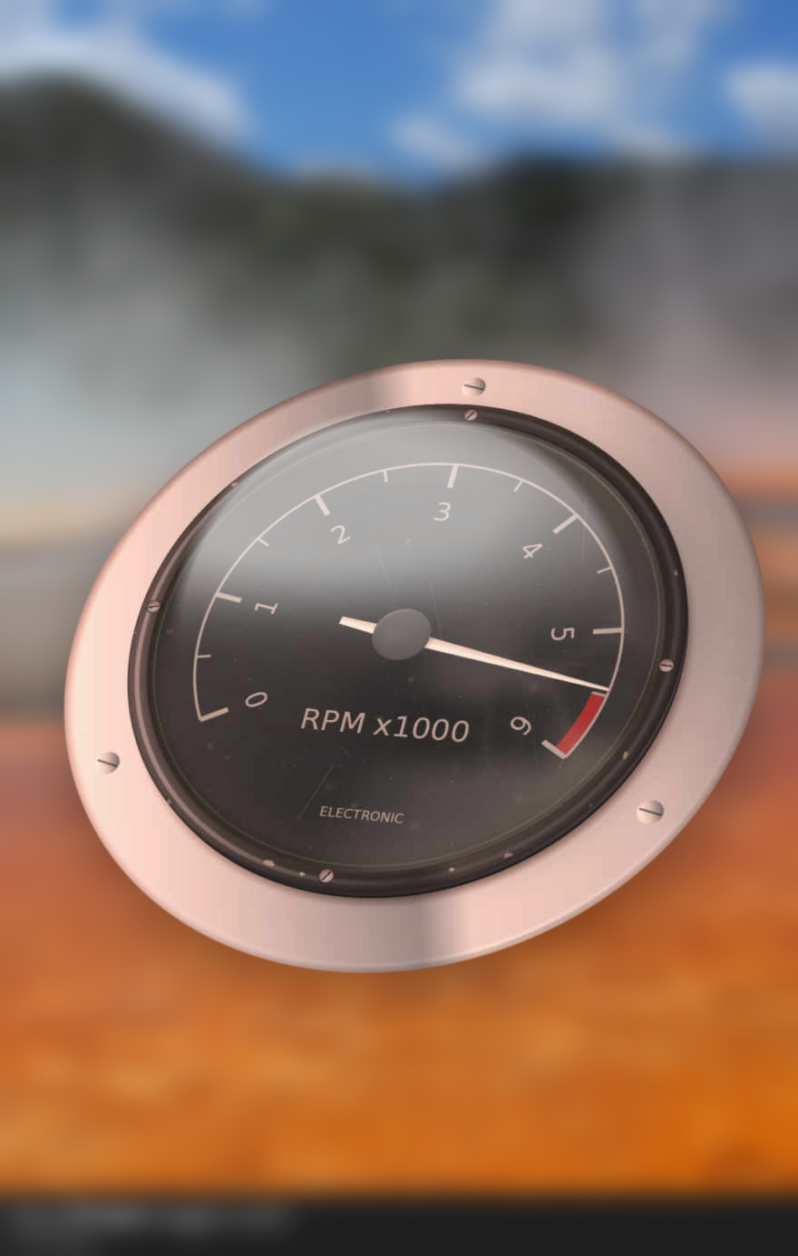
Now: 5500,rpm
